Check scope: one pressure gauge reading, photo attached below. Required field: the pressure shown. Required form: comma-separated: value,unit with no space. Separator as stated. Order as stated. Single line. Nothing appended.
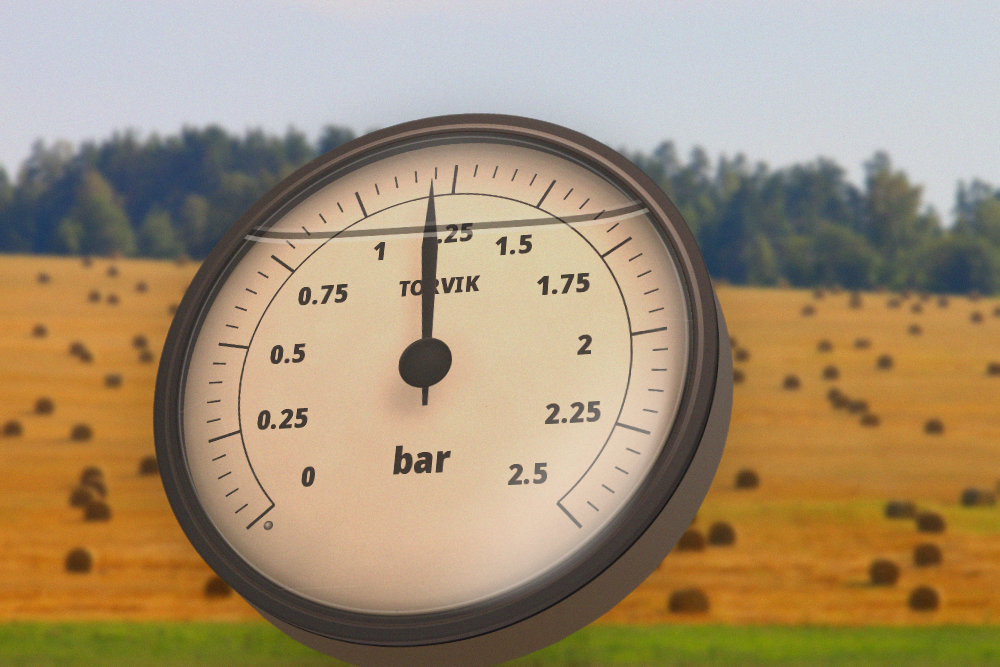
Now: 1.2,bar
